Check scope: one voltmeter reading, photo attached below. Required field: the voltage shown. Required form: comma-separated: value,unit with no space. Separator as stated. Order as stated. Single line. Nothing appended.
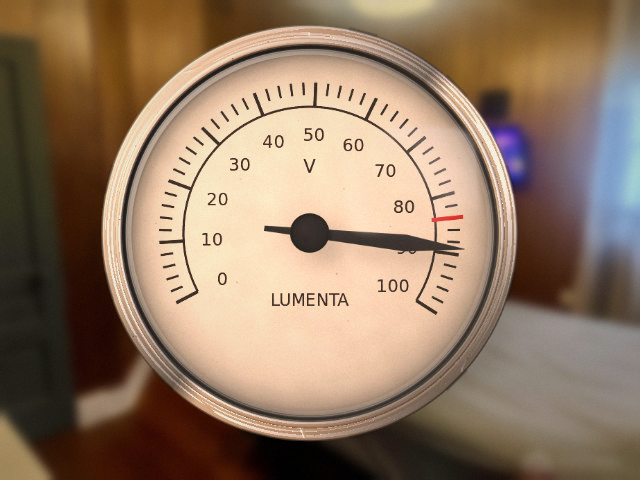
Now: 89,V
